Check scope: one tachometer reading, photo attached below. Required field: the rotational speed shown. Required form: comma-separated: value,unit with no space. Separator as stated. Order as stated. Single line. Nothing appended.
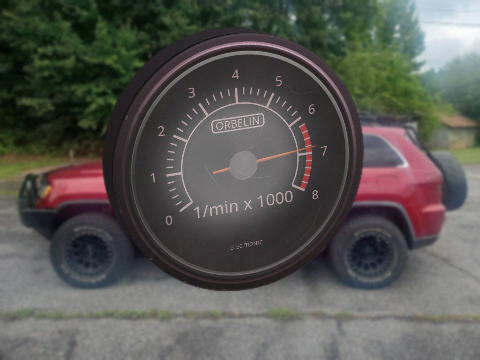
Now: 6800,rpm
